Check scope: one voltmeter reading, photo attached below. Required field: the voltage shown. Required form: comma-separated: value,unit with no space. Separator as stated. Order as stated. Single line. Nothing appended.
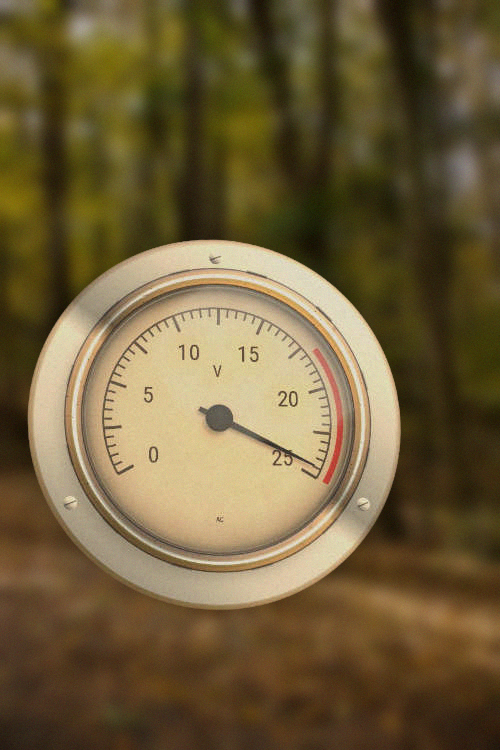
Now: 24.5,V
